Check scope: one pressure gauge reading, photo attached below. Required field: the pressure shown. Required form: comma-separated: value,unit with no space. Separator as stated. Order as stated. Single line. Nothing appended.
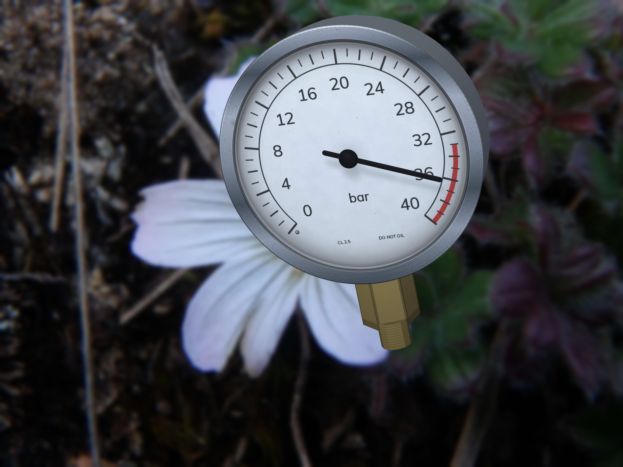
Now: 36,bar
